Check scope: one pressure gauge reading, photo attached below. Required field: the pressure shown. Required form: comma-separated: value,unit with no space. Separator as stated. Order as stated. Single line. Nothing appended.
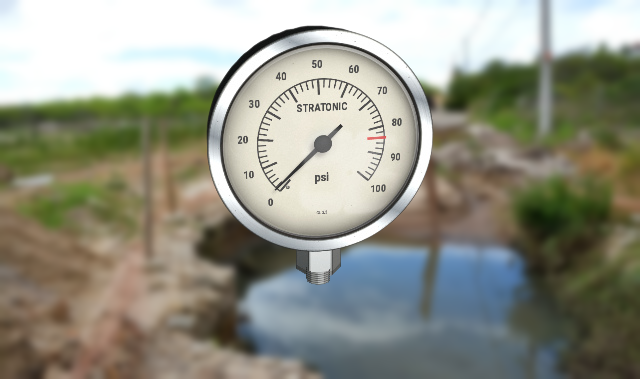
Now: 2,psi
